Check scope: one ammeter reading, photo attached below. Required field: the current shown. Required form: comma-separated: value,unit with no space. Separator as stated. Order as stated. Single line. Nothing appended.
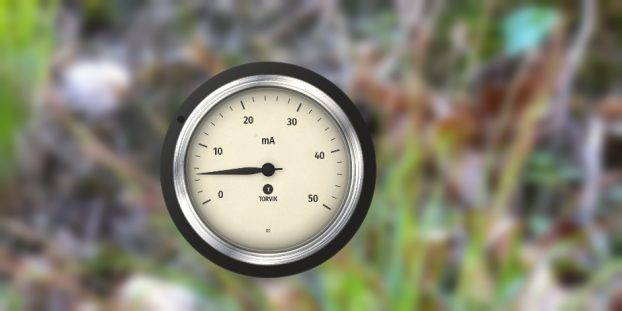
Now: 5,mA
